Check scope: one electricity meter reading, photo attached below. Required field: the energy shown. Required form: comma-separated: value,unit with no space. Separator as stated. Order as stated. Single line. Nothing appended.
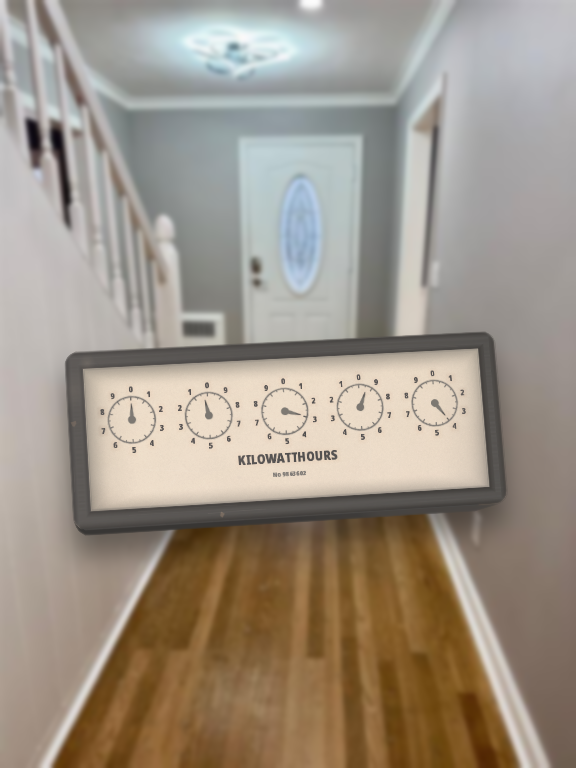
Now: 294,kWh
